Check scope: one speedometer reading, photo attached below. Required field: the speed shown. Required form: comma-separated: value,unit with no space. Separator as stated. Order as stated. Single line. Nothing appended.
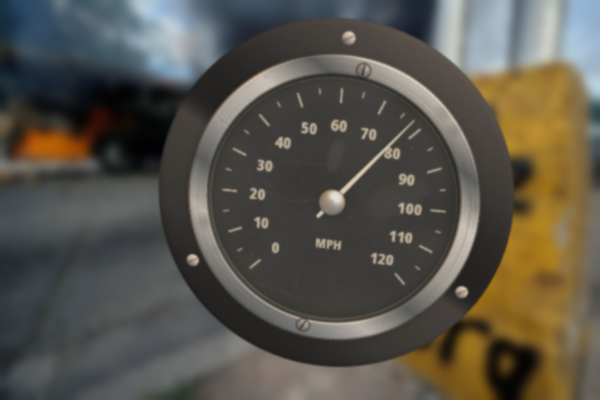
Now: 77.5,mph
